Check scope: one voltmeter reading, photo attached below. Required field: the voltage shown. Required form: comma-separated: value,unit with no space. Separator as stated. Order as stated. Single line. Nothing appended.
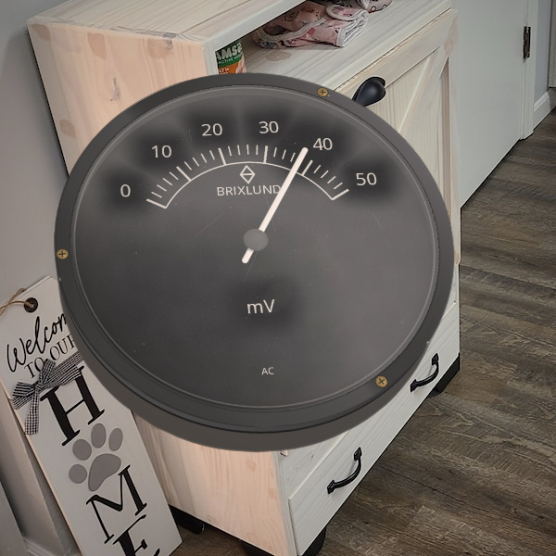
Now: 38,mV
